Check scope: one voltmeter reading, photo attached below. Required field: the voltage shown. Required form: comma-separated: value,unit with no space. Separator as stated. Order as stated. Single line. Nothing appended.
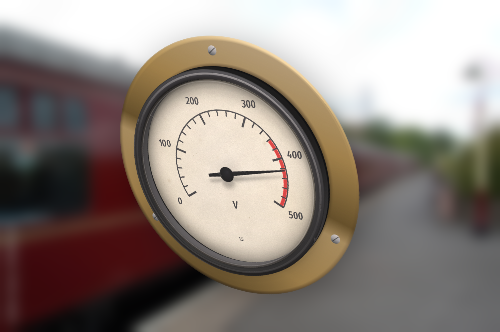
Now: 420,V
